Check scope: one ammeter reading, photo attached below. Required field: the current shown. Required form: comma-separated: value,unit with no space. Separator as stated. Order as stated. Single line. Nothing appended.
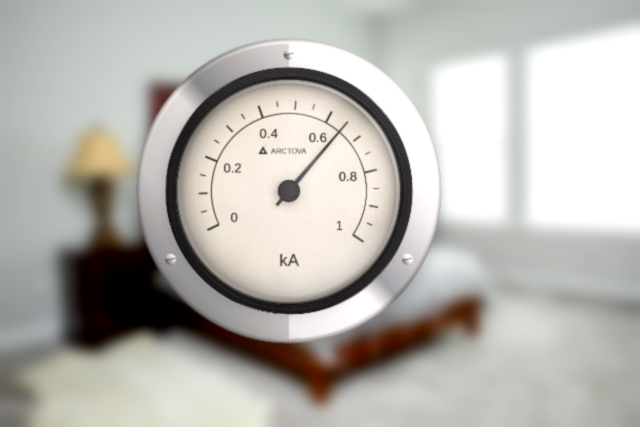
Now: 0.65,kA
